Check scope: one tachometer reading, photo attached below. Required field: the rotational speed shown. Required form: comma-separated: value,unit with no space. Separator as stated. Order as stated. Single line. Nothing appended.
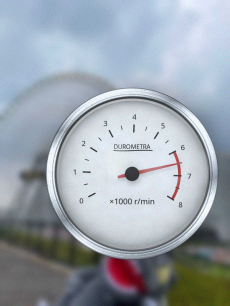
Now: 6500,rpm
